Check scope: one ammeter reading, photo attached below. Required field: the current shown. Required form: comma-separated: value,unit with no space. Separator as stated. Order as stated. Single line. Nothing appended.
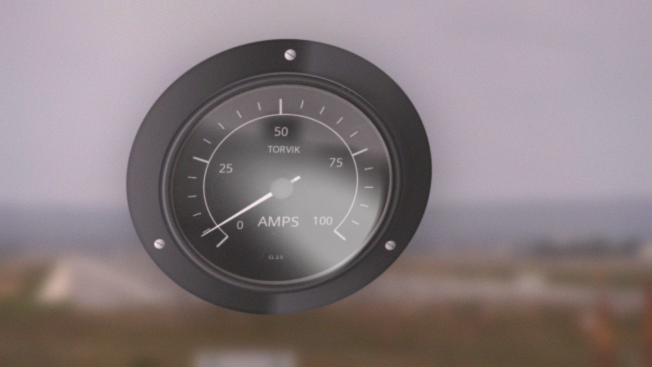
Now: 5,A
